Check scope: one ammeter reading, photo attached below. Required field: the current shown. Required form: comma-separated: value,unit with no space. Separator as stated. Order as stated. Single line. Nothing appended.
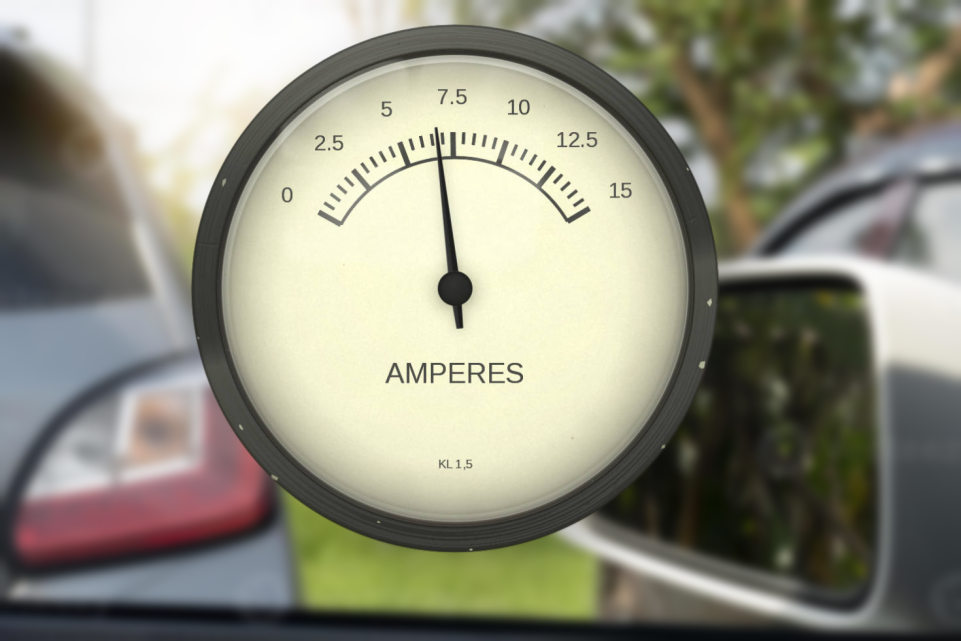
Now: 6.75,A
